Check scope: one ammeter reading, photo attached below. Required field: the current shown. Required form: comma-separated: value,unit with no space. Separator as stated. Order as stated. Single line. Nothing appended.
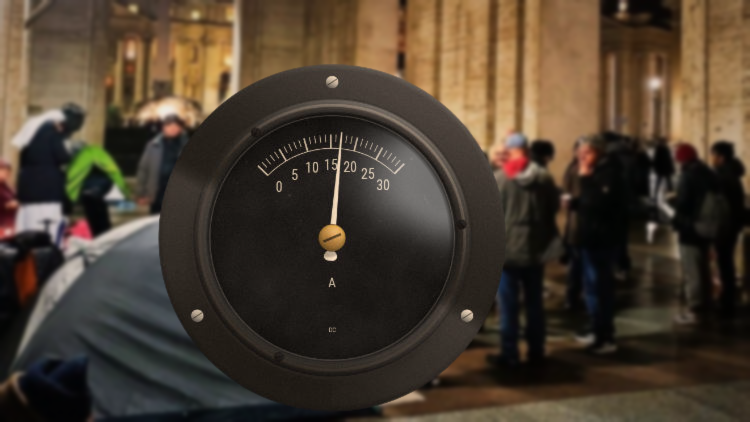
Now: 17,A
